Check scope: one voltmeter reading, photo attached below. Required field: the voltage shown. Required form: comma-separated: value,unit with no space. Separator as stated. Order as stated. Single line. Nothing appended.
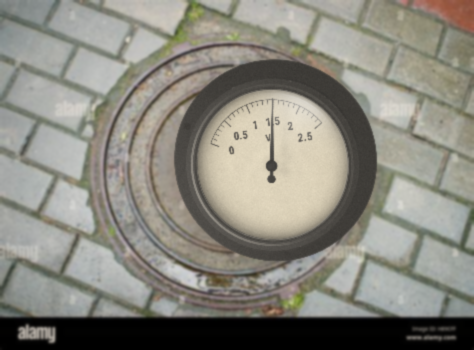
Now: 1.5,V
